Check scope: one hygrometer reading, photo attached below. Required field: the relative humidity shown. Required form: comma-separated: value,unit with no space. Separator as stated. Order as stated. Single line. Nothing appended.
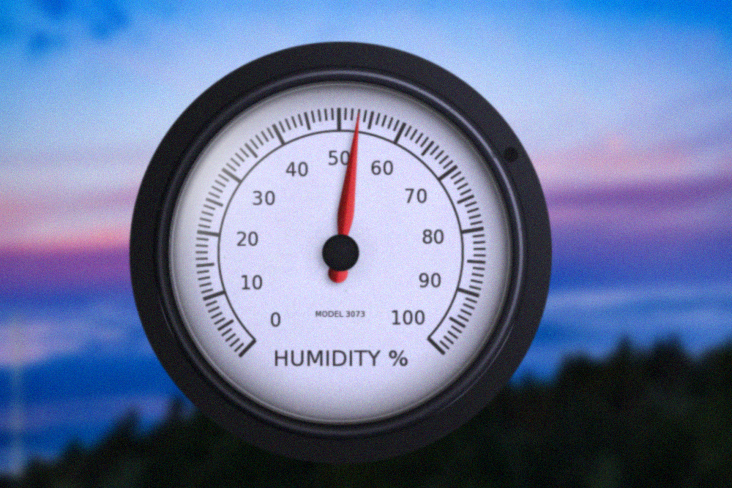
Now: 53,%
